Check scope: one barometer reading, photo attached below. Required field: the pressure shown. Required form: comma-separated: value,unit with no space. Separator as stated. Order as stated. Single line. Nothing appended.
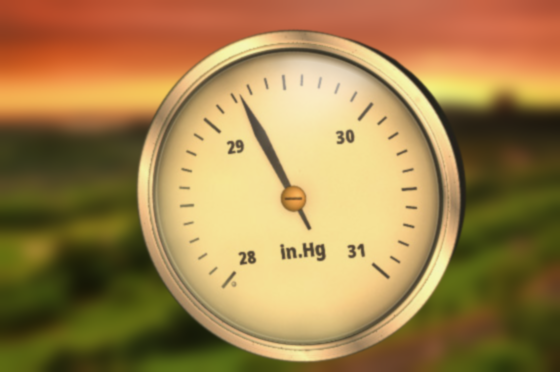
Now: 29.25,inHg
